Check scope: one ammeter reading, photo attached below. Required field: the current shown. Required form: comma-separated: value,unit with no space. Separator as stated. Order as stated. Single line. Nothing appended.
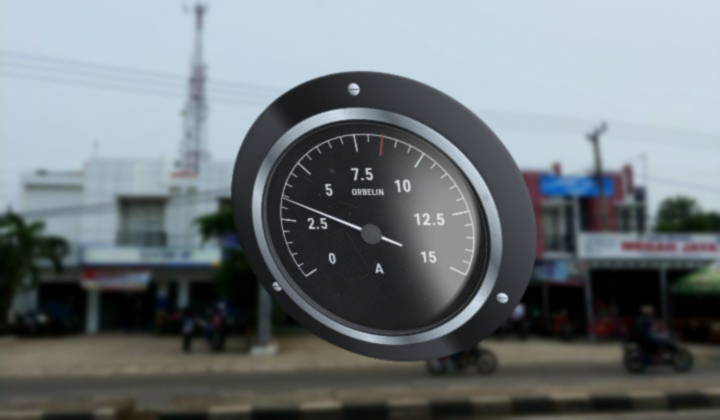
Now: 3.5,A
